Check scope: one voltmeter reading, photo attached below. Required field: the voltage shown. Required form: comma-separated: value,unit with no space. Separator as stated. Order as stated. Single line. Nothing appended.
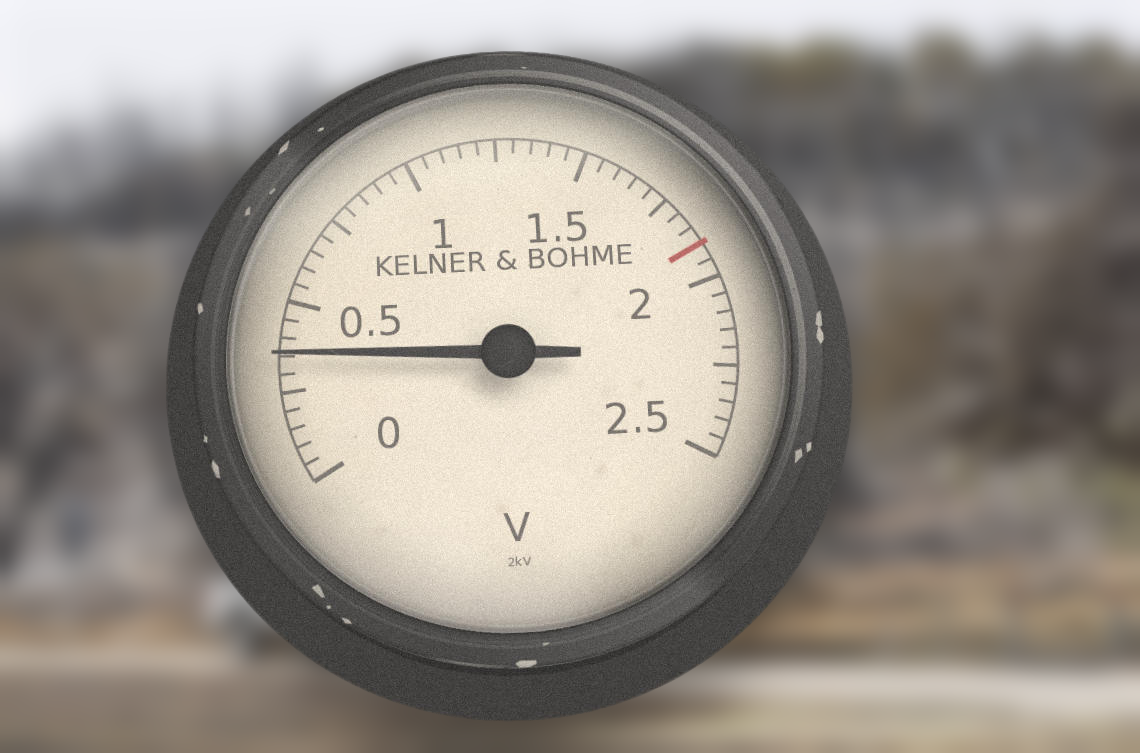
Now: 0.35,V
